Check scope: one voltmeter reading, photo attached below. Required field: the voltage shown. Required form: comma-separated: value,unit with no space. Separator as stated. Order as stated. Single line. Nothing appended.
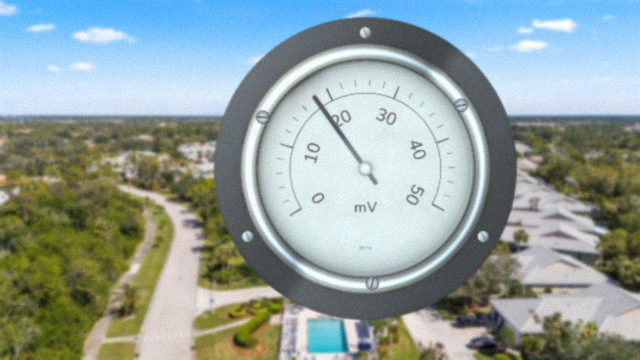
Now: 18,mV
